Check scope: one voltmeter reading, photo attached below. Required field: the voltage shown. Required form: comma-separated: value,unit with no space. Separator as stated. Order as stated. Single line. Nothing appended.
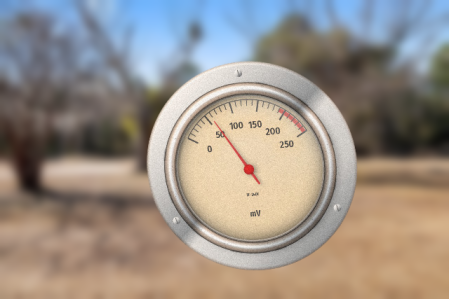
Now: 60,mV
